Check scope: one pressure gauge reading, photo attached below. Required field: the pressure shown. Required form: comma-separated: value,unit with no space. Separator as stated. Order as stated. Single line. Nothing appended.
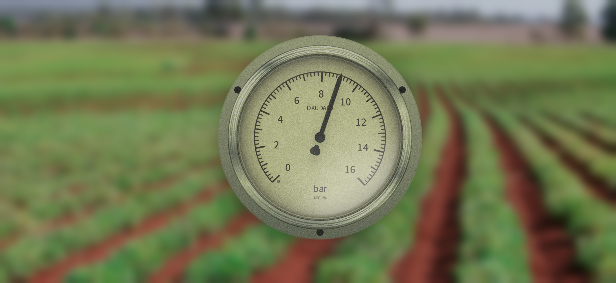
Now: 9,bar
